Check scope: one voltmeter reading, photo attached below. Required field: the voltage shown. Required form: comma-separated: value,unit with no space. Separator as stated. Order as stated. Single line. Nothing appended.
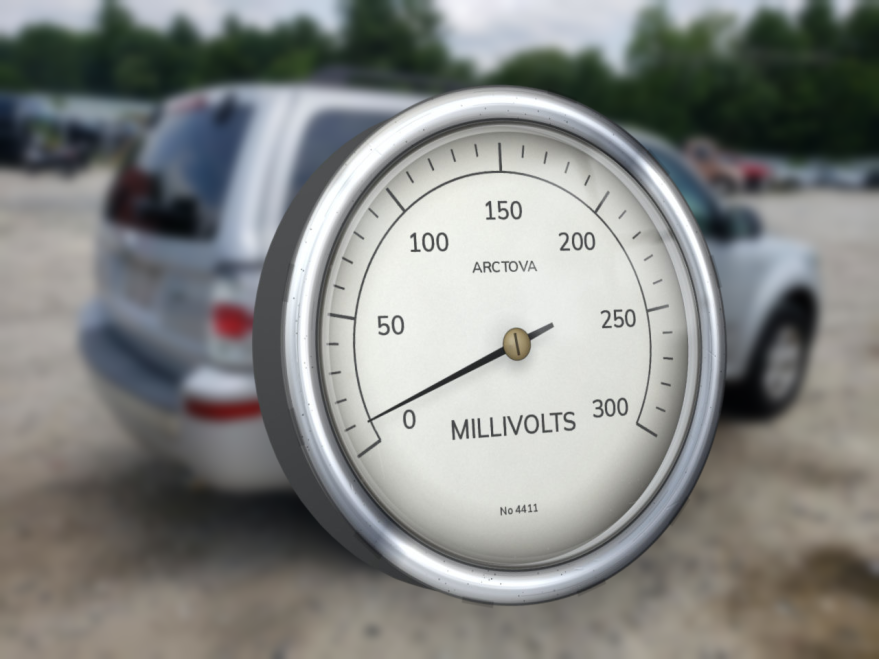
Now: 10,mV
